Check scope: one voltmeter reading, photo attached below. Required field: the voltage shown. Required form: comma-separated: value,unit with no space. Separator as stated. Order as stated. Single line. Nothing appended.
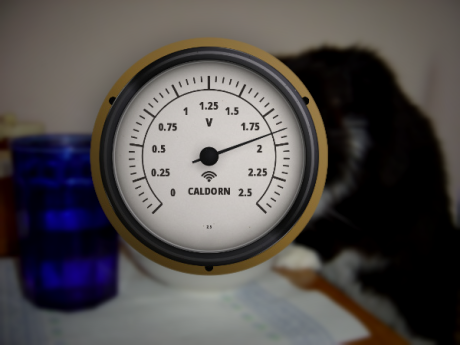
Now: 1.9,V
